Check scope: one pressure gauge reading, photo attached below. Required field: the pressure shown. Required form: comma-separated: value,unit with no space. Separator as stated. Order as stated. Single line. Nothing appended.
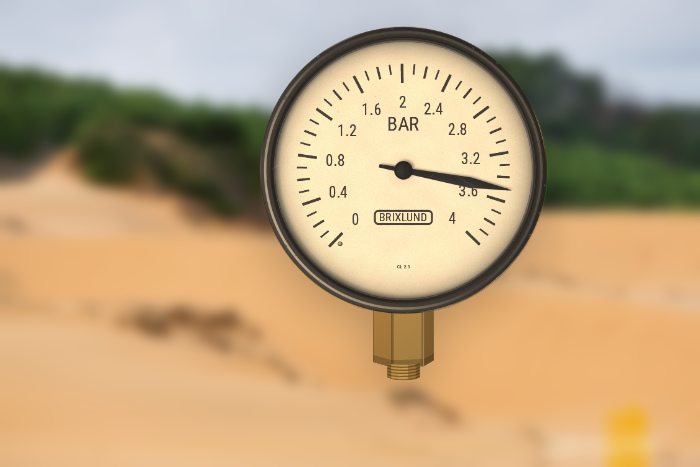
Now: 3.5,bar
